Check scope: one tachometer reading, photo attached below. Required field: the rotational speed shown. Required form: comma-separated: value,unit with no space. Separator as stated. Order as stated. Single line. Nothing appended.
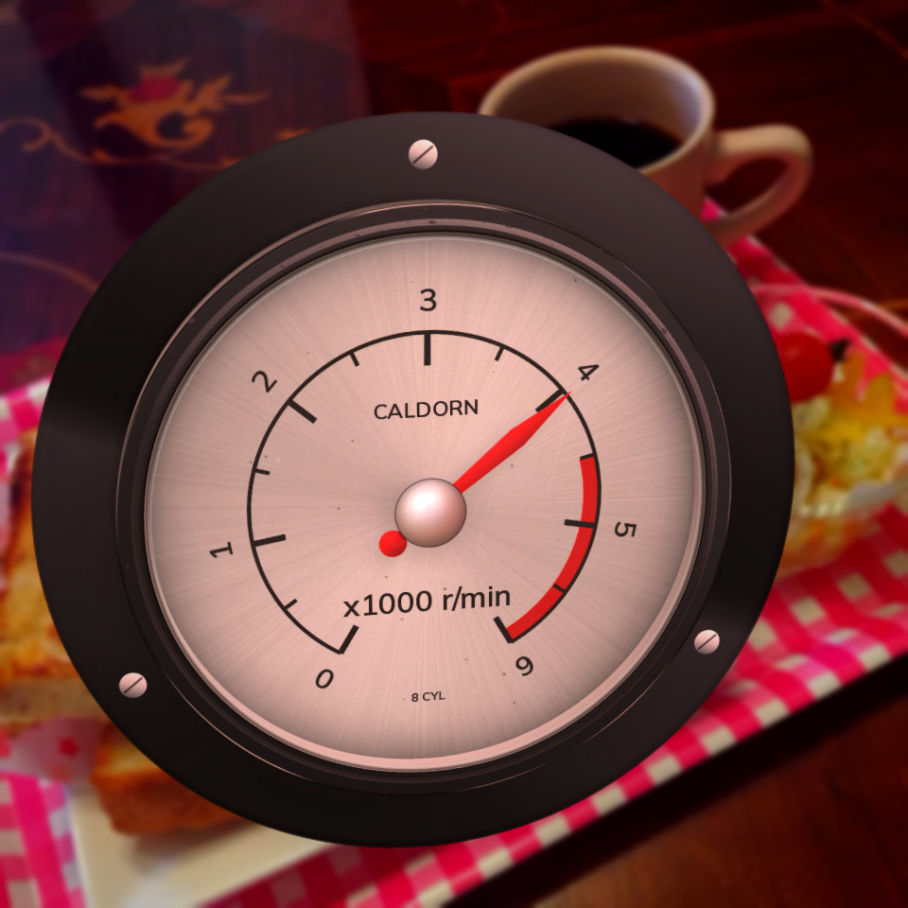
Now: 4000,rpm
